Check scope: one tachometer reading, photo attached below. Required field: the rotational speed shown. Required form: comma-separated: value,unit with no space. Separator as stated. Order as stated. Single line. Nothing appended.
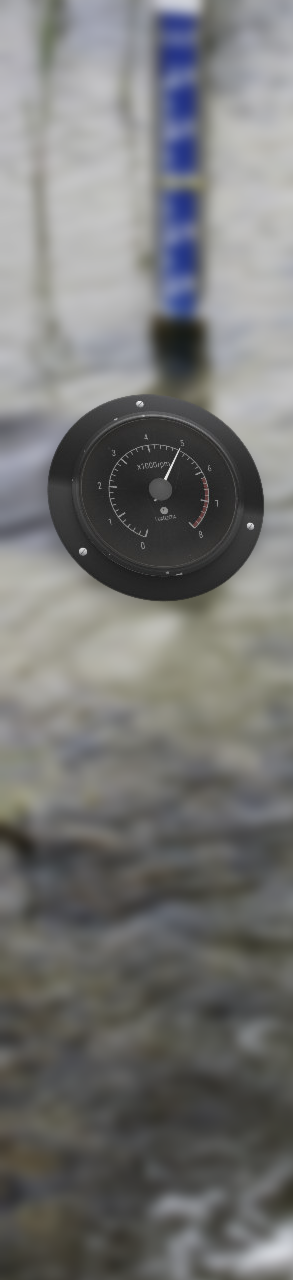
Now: 5000,rpm
